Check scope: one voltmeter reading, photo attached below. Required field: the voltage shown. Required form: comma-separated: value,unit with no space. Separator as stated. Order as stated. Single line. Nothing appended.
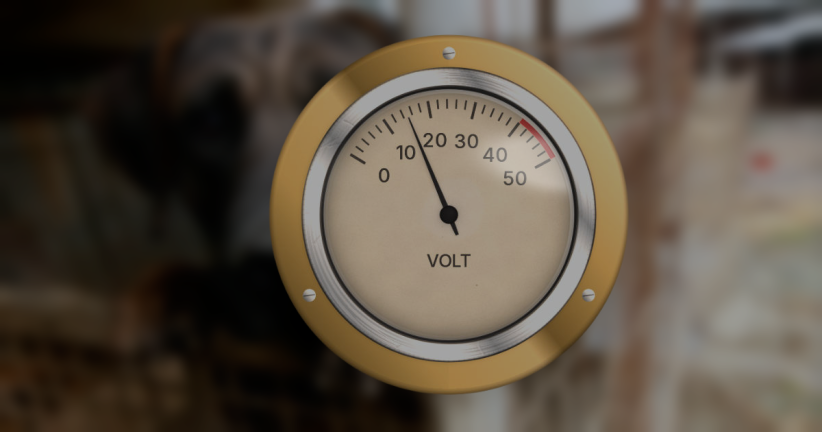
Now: 15,V
